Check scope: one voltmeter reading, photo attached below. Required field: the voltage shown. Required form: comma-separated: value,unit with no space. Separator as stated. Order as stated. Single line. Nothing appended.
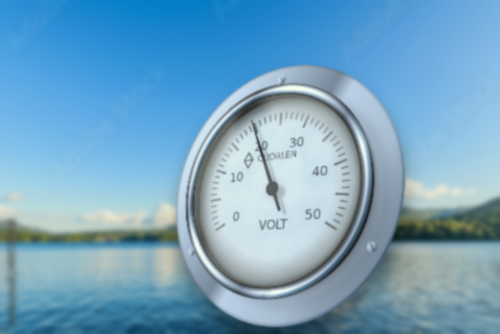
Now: 20,V
